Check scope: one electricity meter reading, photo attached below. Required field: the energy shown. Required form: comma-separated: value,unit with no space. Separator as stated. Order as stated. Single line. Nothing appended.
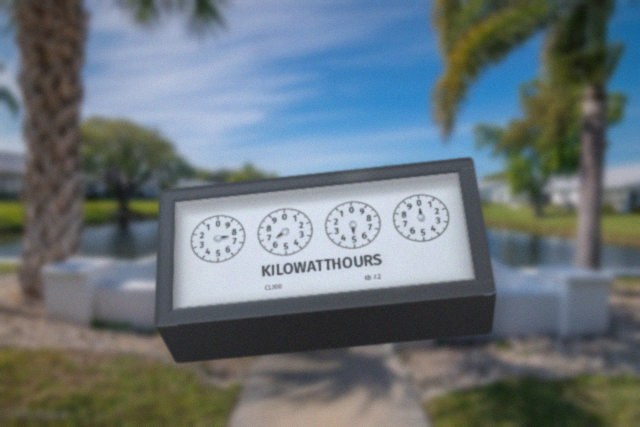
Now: 7650,kWh
